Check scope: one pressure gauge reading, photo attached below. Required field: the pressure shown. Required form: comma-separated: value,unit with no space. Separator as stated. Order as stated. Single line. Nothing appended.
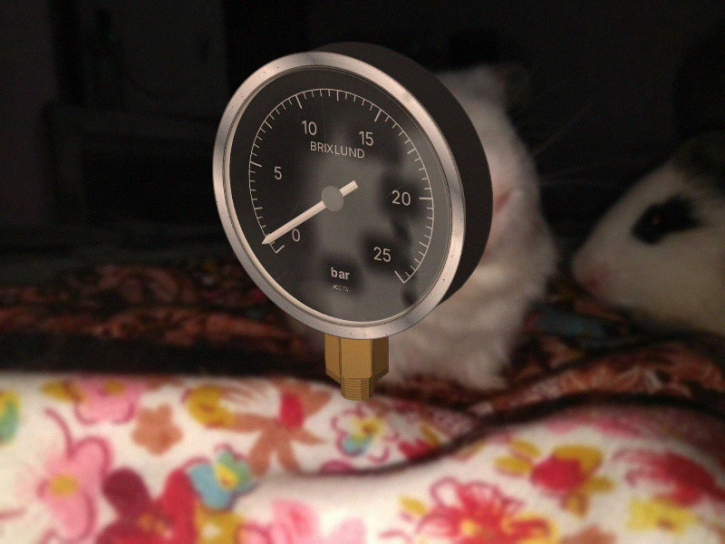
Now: 0.75,bar
